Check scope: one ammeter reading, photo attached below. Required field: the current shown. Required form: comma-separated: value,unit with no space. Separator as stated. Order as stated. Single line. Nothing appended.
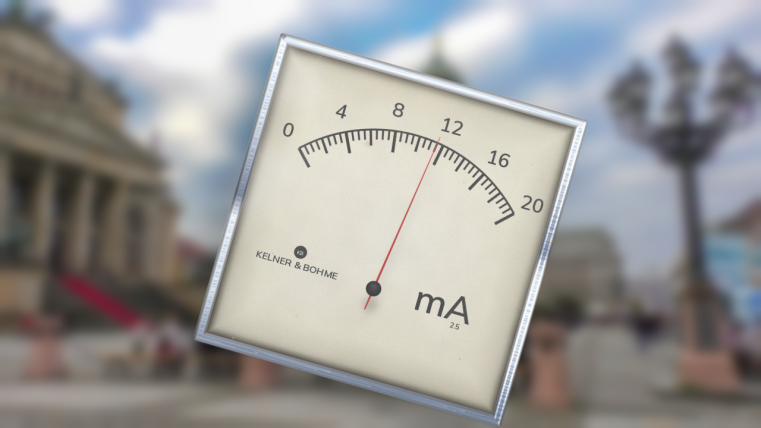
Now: 11.5,mA
